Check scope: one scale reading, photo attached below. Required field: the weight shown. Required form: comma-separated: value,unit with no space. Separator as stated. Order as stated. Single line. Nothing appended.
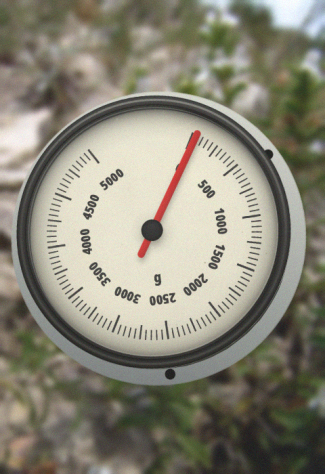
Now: 50,g
